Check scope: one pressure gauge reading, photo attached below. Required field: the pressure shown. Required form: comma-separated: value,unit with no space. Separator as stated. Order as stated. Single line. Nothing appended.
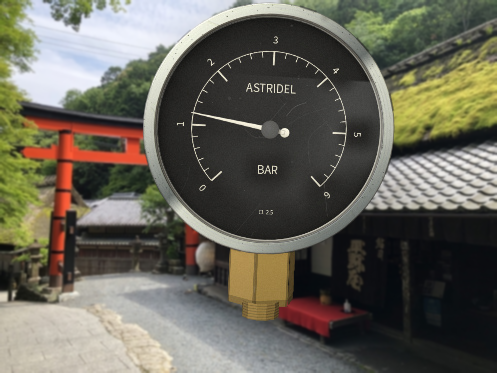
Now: 1.2,bar
